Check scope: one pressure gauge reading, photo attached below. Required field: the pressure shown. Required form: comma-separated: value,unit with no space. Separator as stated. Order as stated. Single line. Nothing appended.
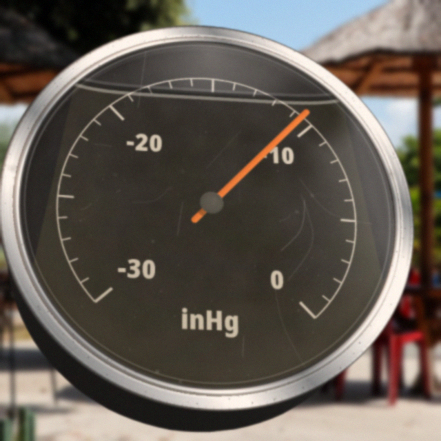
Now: -10.5,inHg
